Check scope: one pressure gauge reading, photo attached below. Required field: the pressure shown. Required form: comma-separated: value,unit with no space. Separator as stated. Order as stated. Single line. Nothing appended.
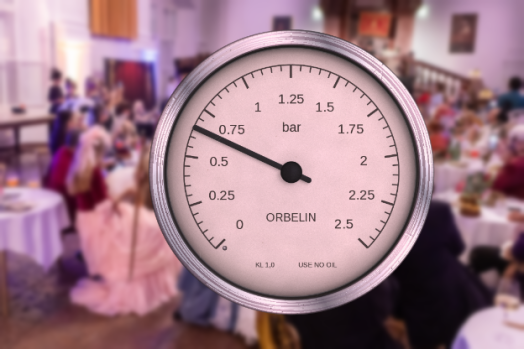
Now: 0.65,bar
